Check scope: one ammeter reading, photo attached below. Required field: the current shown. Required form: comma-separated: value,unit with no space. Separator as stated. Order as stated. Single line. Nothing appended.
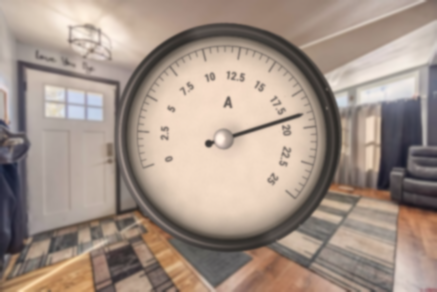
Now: 19,A
